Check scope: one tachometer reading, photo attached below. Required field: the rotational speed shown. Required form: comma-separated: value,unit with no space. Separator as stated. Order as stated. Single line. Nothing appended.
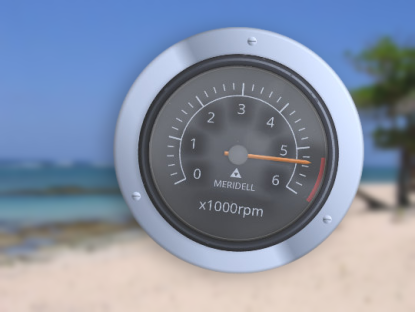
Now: 5300,rpm
